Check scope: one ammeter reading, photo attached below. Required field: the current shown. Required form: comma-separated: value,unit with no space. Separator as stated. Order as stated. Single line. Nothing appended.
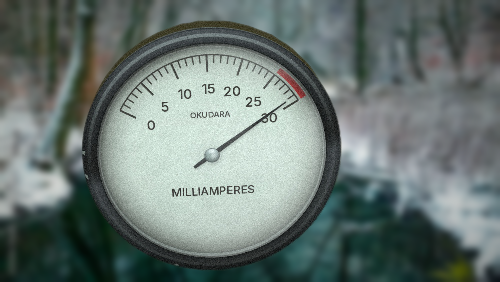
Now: 29,mA
